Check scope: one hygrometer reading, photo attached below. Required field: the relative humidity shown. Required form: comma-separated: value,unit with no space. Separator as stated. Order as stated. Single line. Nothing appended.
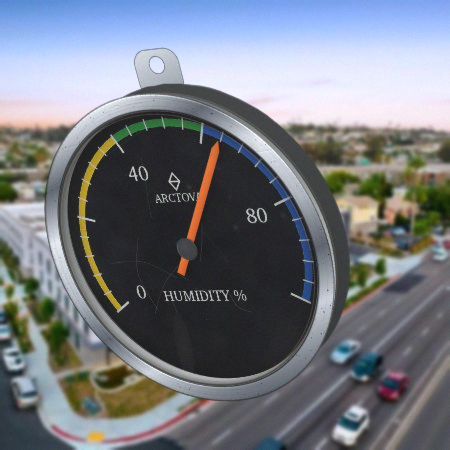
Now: 64,%
